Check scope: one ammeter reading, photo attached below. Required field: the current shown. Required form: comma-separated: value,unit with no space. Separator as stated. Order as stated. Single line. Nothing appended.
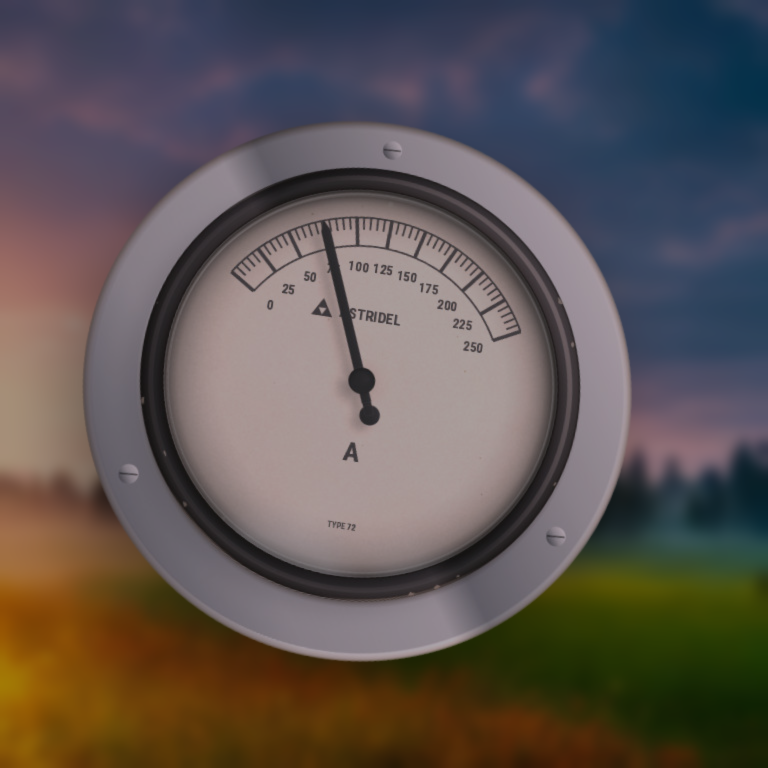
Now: 75,A
